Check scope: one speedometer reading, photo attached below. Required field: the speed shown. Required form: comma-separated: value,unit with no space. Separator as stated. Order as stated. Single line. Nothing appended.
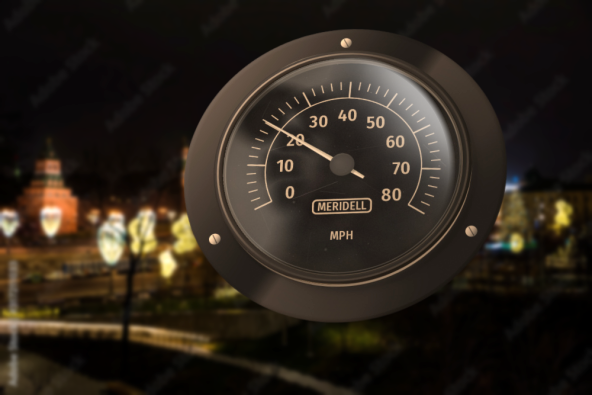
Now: 20,mph
